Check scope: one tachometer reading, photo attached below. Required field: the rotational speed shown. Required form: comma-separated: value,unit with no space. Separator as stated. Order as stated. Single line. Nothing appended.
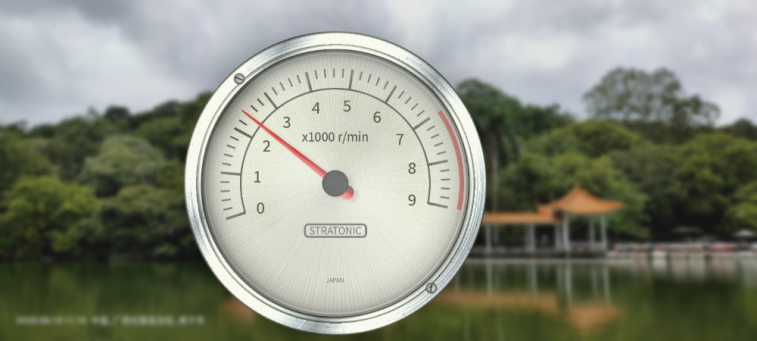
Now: 2400,rpm
